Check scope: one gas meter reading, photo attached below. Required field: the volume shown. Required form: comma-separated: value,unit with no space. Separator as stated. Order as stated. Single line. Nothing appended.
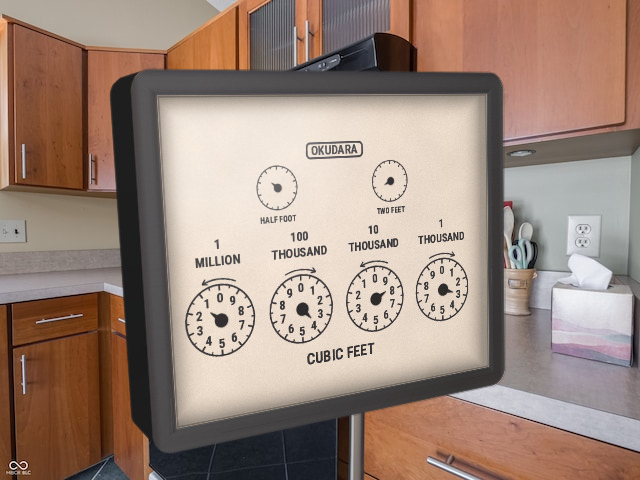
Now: 138300,ft³
